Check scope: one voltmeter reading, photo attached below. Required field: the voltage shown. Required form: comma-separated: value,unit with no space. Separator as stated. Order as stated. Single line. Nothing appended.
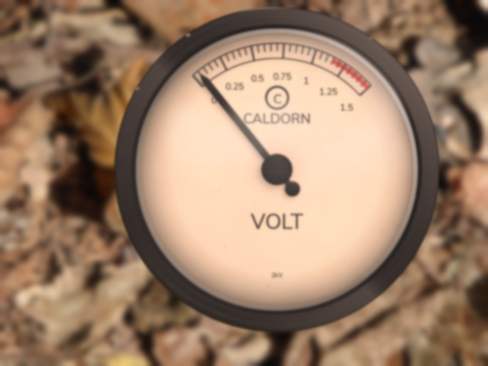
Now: 0.05,V
